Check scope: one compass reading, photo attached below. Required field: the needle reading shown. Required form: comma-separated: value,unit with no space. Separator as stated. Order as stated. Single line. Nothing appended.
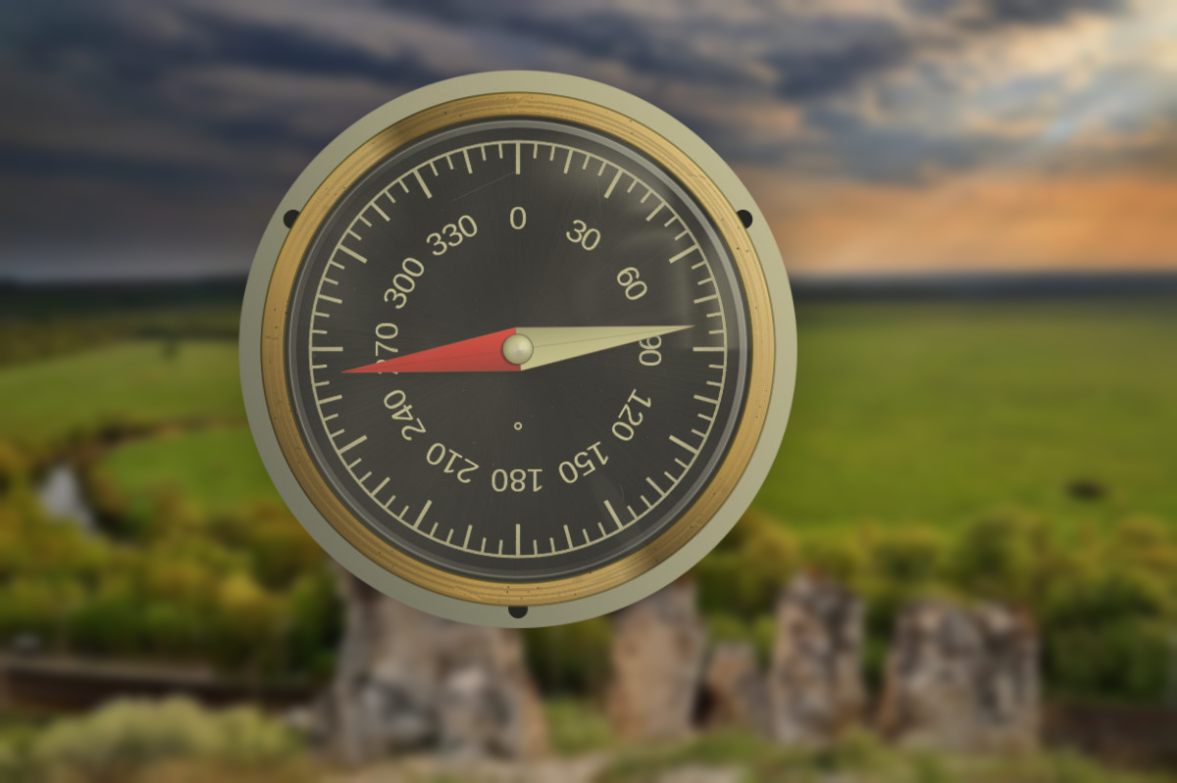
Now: 262.5,°
